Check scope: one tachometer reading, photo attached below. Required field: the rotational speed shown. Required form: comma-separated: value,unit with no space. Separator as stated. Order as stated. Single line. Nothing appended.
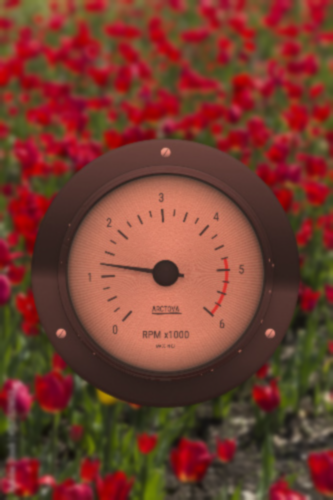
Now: 1250,rpm
